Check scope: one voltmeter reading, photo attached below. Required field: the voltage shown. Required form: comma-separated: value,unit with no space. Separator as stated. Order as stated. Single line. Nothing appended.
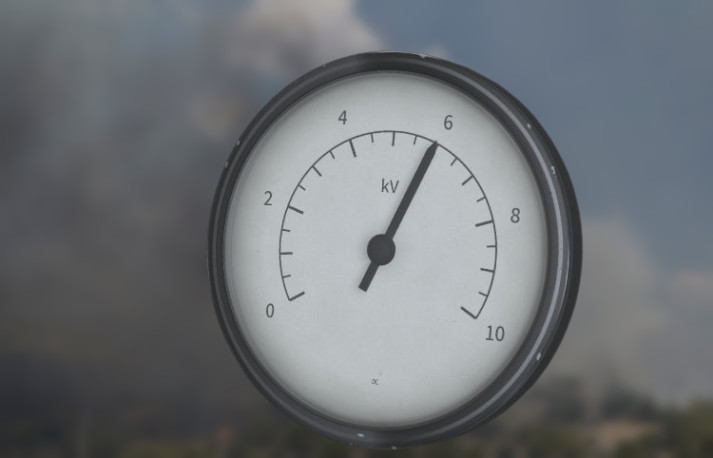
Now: 6,kV
